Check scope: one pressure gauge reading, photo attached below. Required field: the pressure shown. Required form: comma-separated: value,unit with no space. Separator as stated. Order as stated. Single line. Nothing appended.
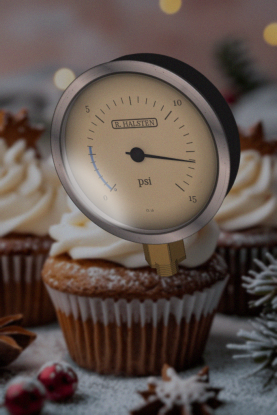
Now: 13,psi
